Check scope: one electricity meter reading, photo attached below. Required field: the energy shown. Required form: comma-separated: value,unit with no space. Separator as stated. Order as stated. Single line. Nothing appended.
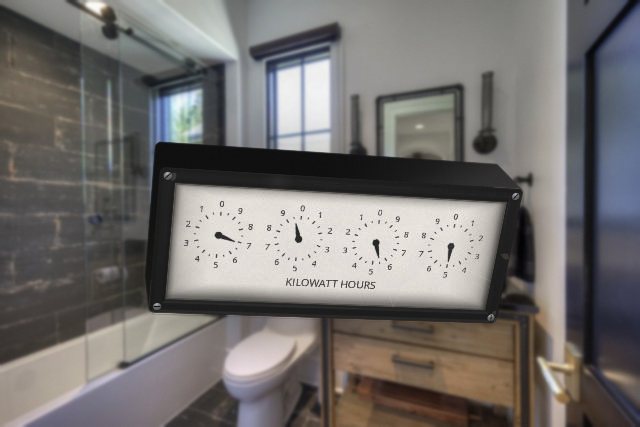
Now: 6955,kWh
